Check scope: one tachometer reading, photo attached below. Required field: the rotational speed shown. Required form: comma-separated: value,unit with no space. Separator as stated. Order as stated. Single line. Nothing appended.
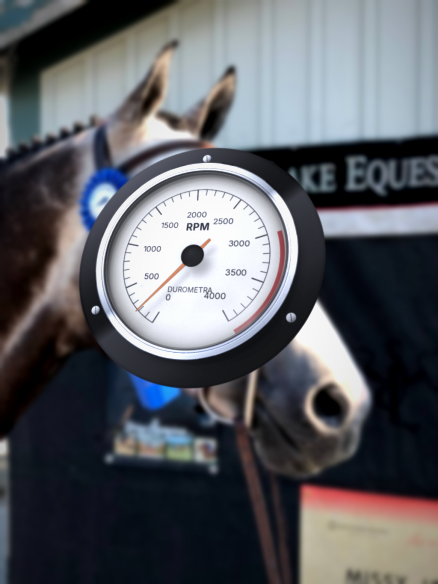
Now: 200,rpm
